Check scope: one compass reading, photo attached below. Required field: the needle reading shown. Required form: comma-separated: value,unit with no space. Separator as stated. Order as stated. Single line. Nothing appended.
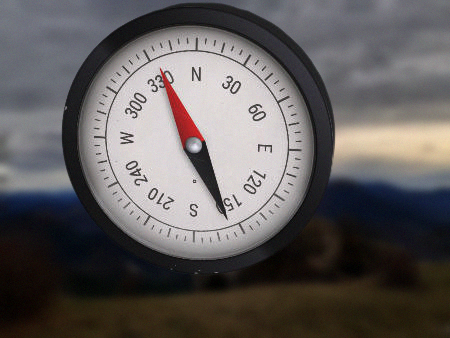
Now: 335,°
